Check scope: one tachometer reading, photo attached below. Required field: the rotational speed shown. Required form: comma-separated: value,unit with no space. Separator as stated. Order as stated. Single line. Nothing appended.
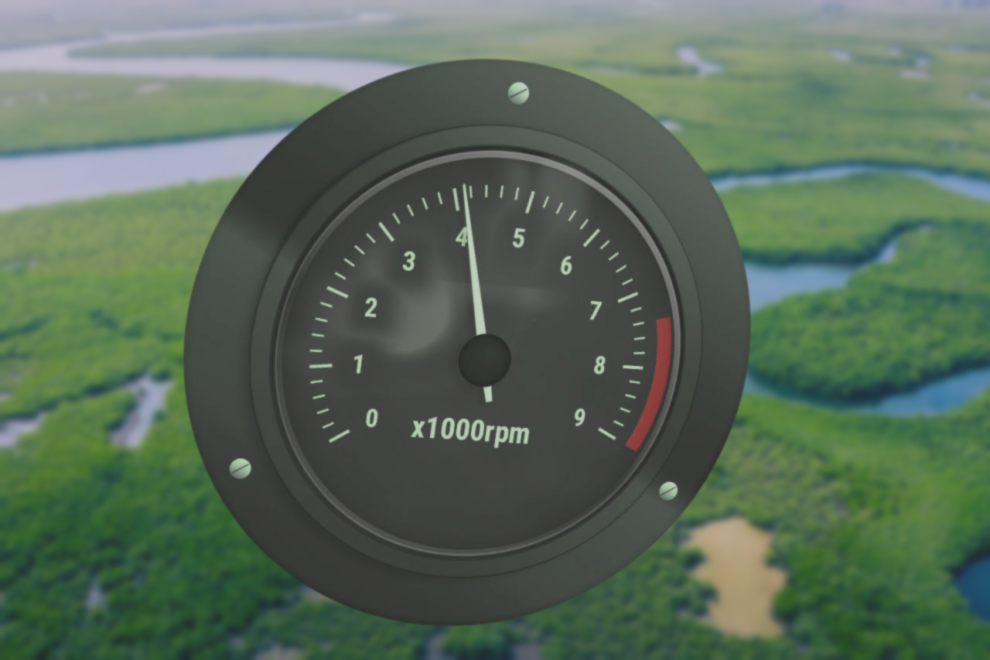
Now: 4100,rpm
